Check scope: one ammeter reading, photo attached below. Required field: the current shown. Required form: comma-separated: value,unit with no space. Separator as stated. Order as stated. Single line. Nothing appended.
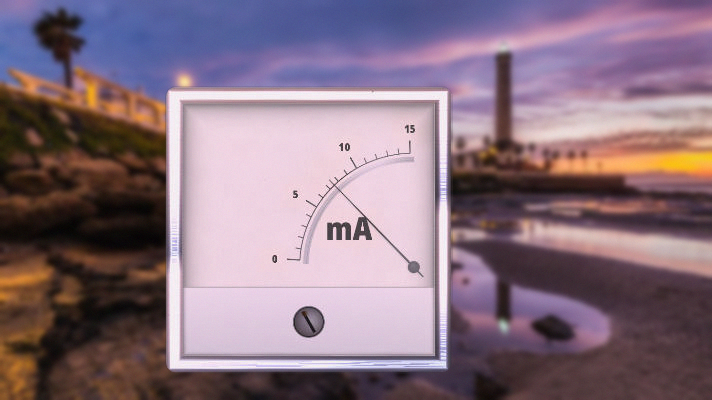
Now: 7.5,mA
